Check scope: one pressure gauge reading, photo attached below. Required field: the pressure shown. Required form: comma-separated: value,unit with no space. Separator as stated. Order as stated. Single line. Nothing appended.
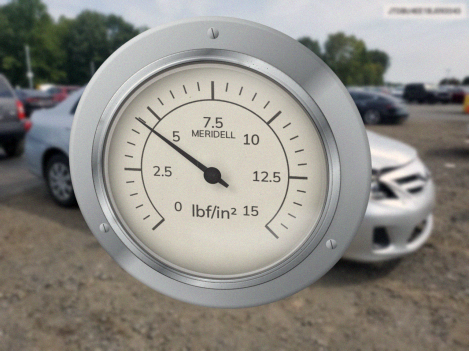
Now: 4.5,psi
